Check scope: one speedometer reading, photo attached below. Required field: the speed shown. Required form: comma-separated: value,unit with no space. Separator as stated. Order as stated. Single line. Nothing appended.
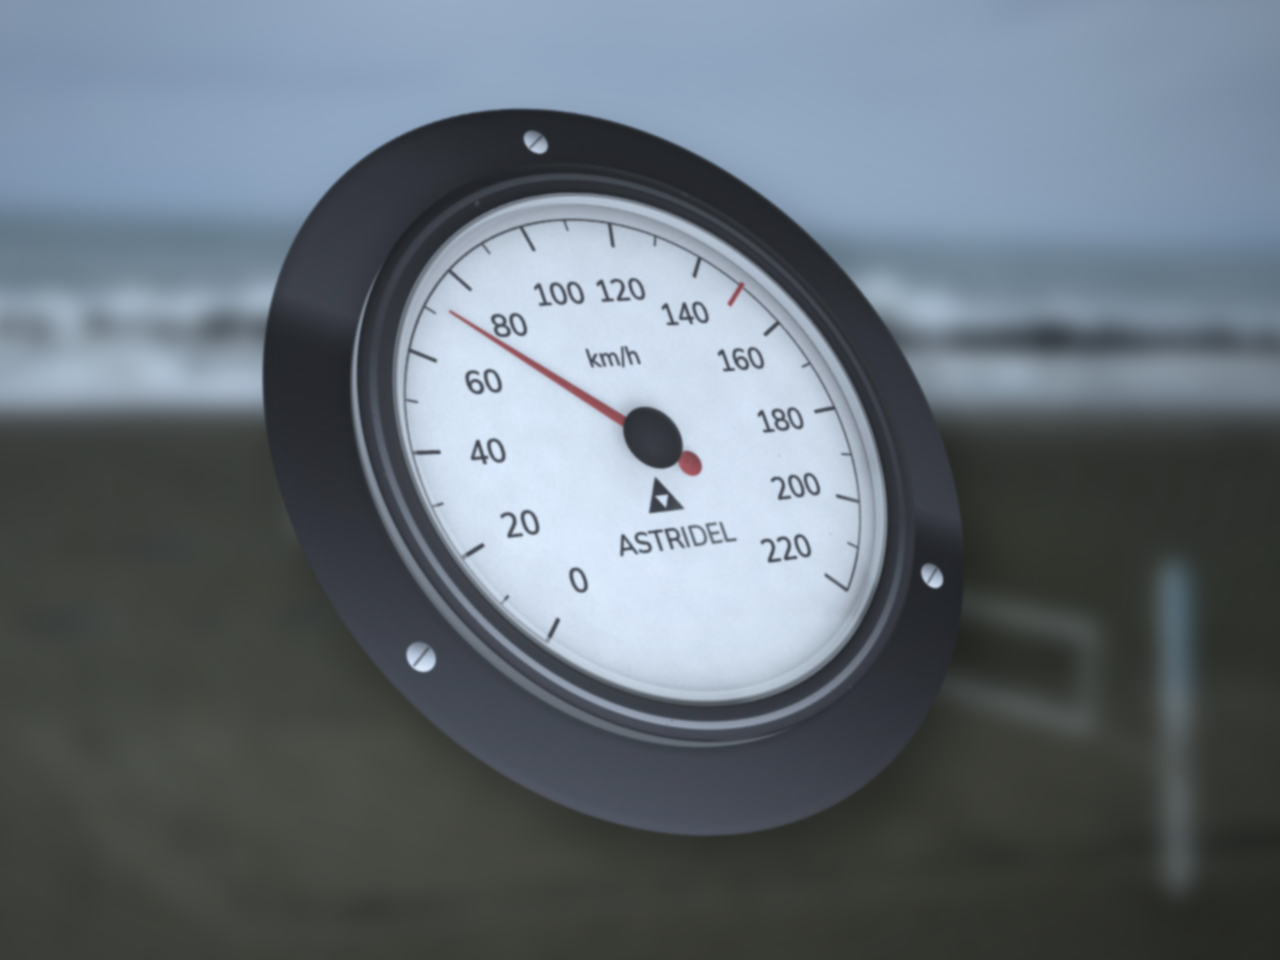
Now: 70,km/h
